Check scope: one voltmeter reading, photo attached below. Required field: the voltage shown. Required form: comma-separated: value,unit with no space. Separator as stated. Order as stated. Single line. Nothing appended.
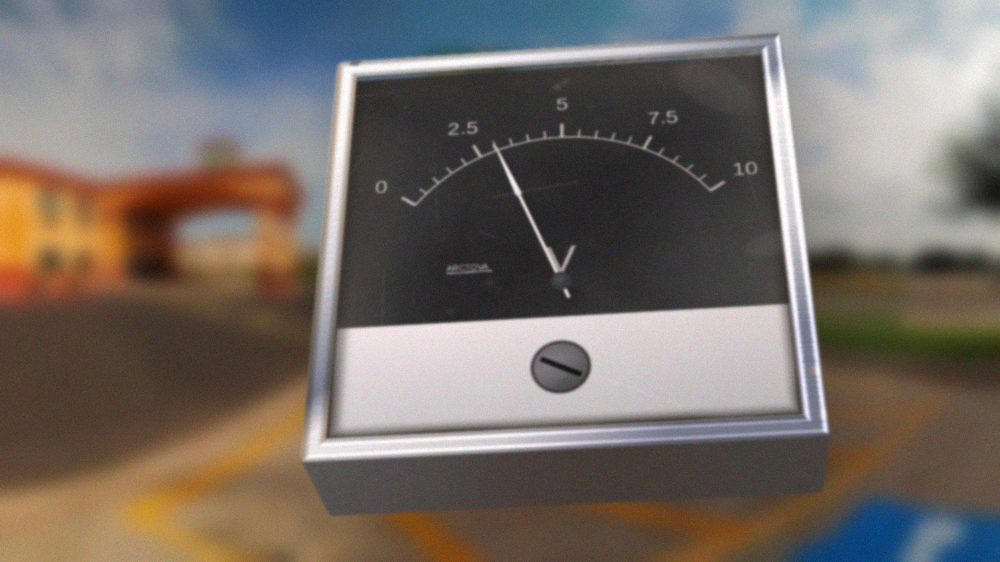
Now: 3,V
